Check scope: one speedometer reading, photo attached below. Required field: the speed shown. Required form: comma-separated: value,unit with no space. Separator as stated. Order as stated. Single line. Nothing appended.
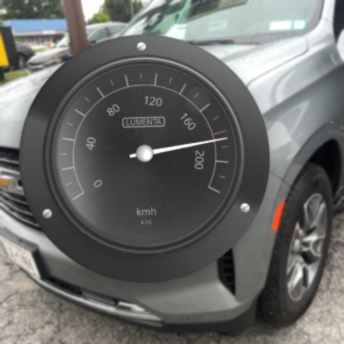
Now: 185,km/h
